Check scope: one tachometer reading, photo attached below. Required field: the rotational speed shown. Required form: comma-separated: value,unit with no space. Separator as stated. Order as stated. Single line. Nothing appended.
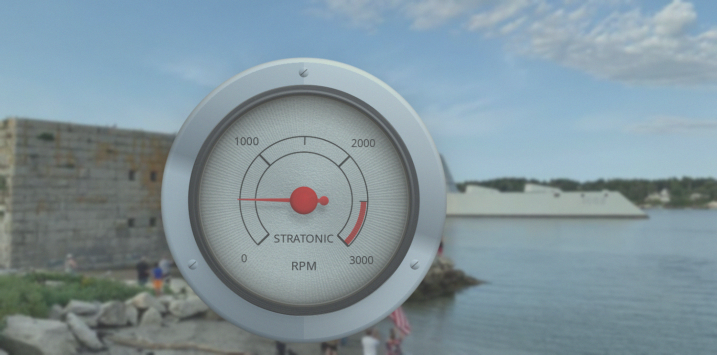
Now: 500,rpm
